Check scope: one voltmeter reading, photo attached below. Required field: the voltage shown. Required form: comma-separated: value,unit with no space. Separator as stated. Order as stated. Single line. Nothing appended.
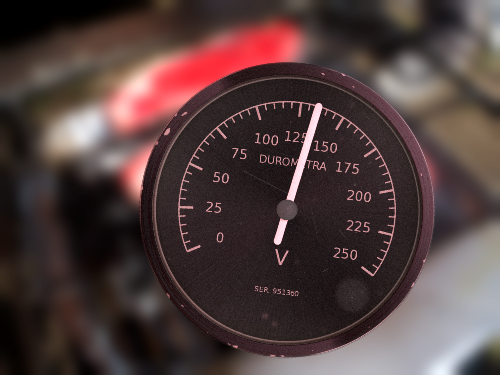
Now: 135,V
